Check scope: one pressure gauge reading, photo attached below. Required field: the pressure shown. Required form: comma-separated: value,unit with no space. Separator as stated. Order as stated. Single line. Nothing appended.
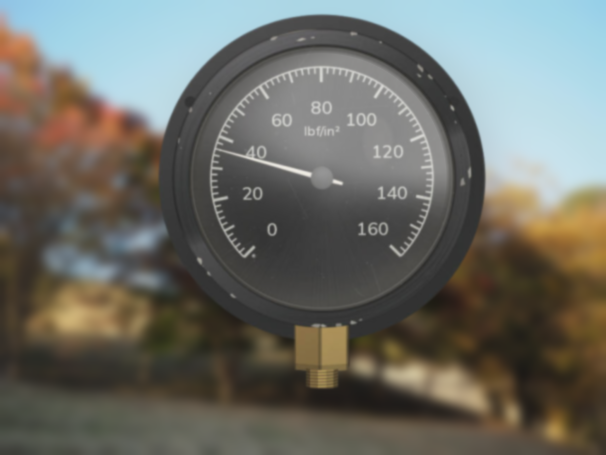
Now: 36,psi
